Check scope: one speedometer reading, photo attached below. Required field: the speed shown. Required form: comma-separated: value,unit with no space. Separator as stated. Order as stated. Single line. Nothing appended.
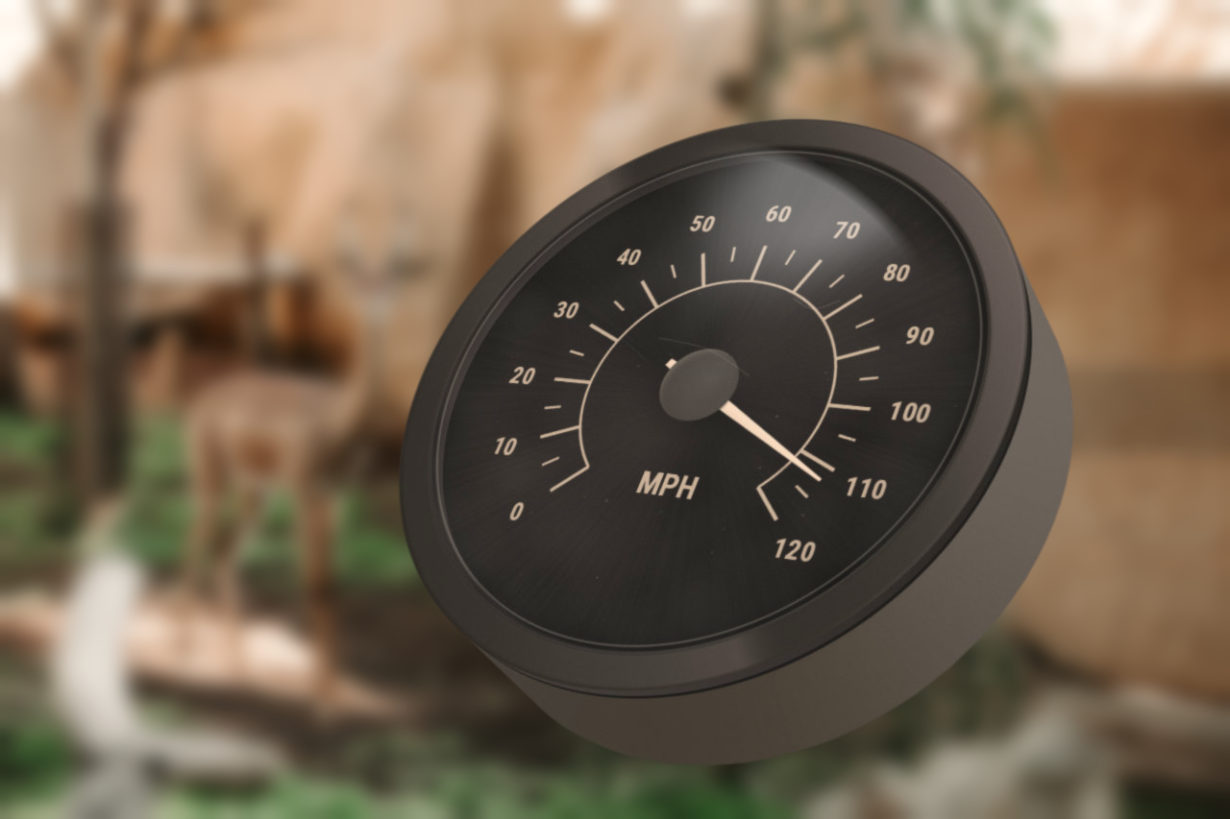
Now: 112.5,mph
